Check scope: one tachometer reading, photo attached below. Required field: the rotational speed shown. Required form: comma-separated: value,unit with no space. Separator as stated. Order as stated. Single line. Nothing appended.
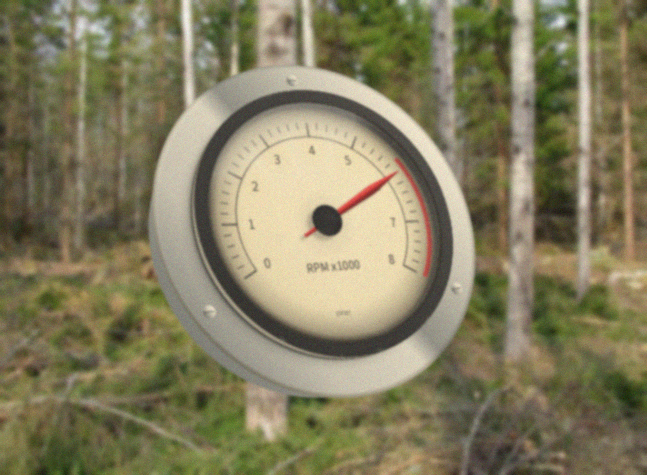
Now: 6000,rpm
